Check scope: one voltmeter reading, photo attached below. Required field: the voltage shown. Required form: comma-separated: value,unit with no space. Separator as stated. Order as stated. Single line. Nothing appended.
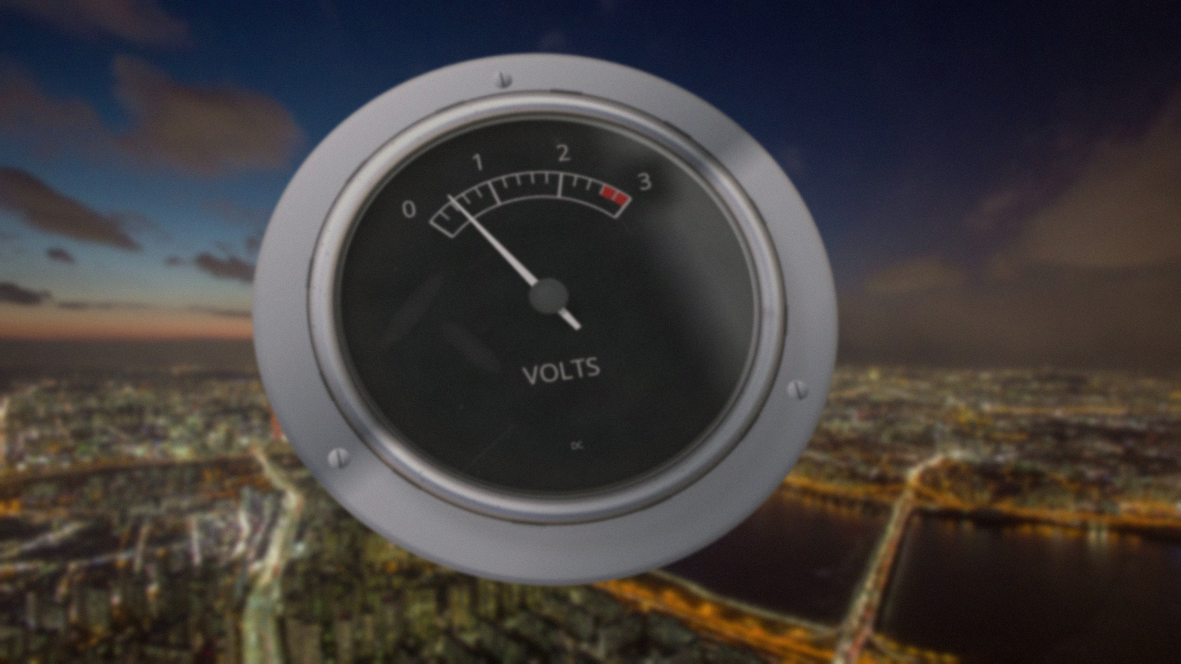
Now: 0.4,V
